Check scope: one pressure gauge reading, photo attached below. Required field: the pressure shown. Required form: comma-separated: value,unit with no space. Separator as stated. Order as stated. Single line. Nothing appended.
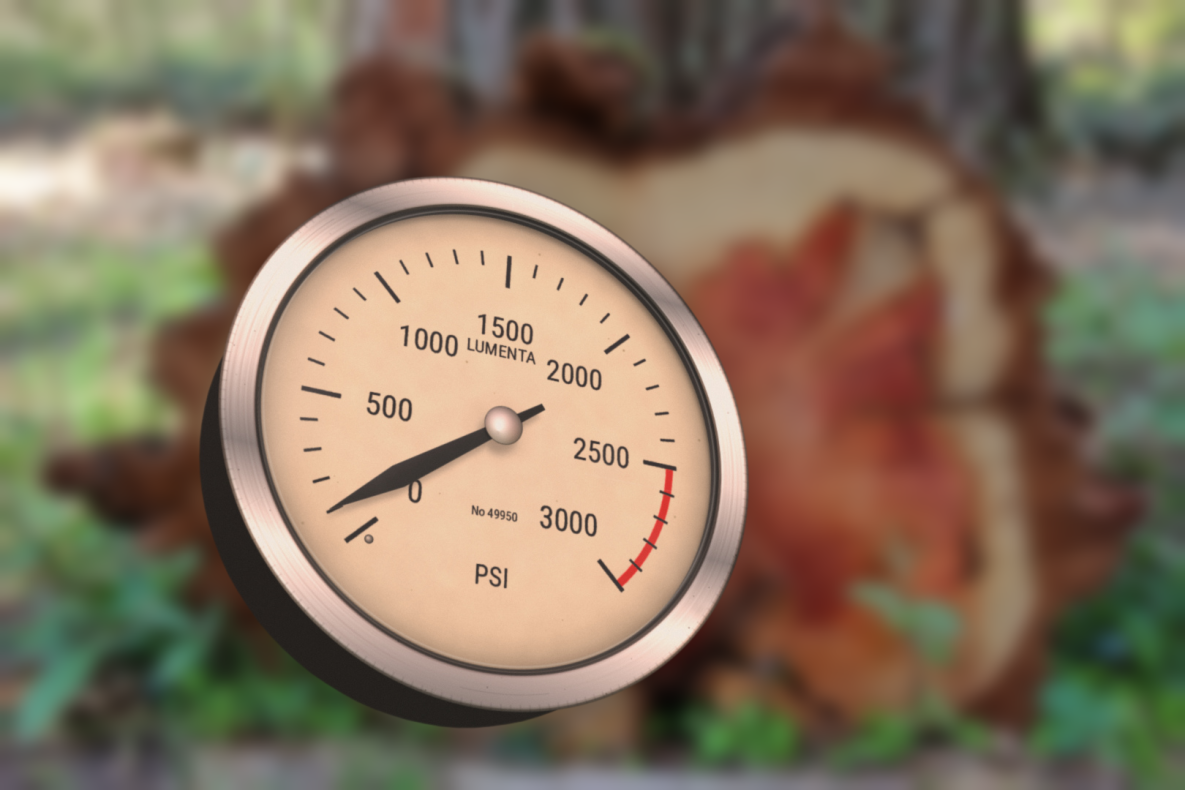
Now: 100,psi
